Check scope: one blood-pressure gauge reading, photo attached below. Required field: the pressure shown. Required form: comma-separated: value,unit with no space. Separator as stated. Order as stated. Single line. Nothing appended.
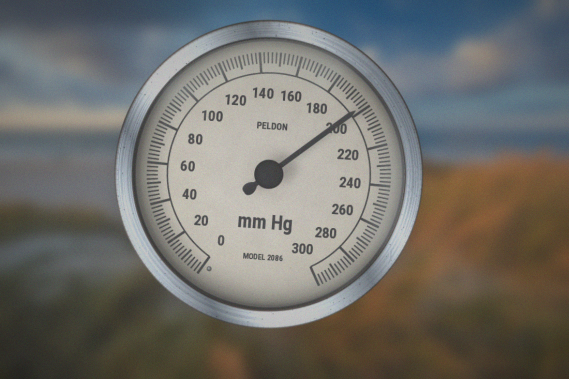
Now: 198,mmHg
